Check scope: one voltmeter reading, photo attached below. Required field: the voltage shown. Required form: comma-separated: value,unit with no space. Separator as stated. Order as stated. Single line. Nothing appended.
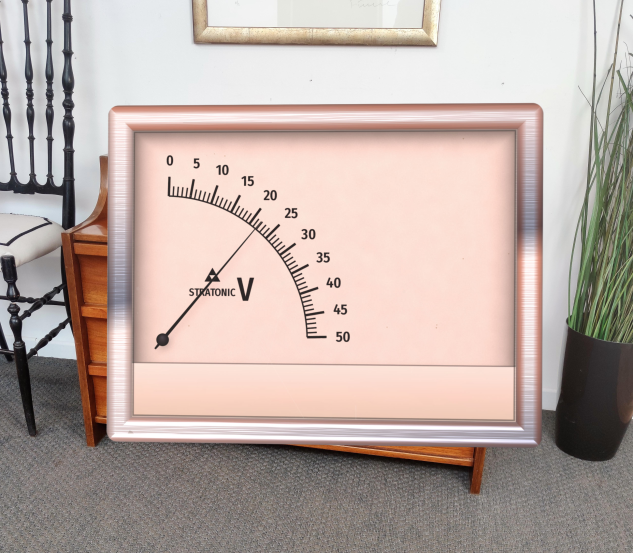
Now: 22,V
